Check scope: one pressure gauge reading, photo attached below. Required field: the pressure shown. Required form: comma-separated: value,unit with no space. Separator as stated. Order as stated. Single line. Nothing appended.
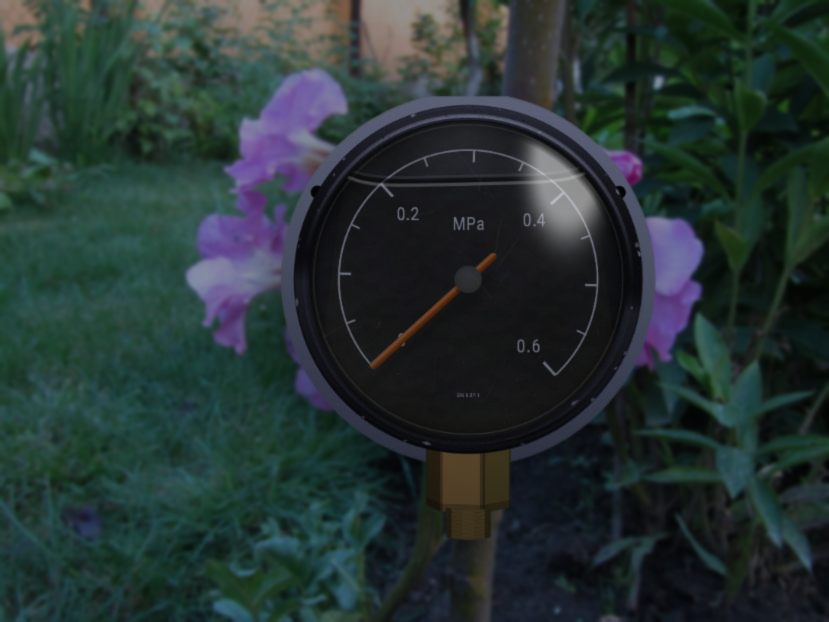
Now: 0,MPa
